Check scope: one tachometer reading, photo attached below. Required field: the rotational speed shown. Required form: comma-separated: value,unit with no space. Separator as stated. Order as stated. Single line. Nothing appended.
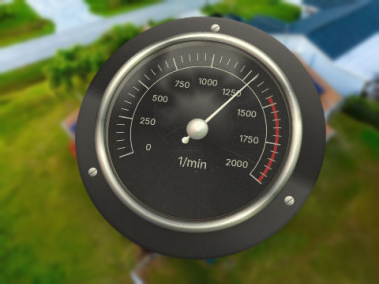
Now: 1300,rpm
